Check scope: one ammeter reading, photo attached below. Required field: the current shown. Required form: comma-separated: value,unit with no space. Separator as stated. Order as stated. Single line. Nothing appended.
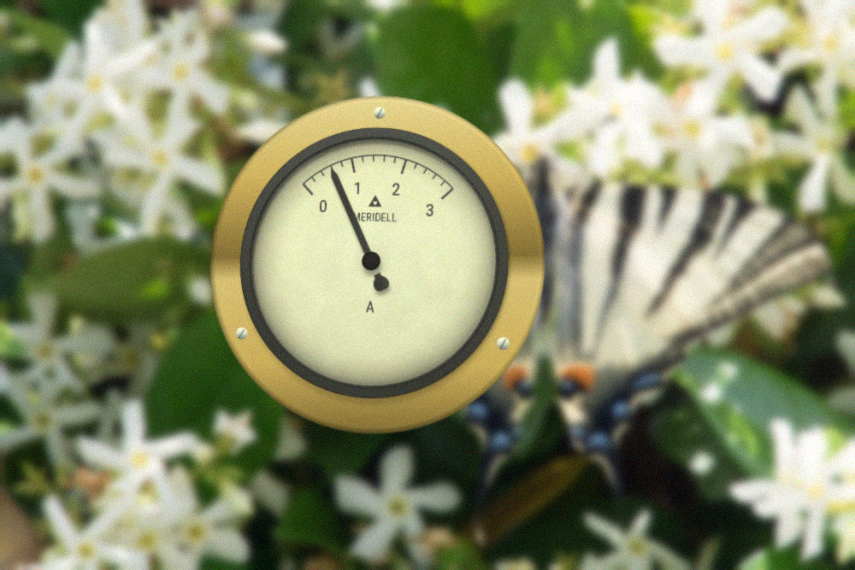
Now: 0.6,A
